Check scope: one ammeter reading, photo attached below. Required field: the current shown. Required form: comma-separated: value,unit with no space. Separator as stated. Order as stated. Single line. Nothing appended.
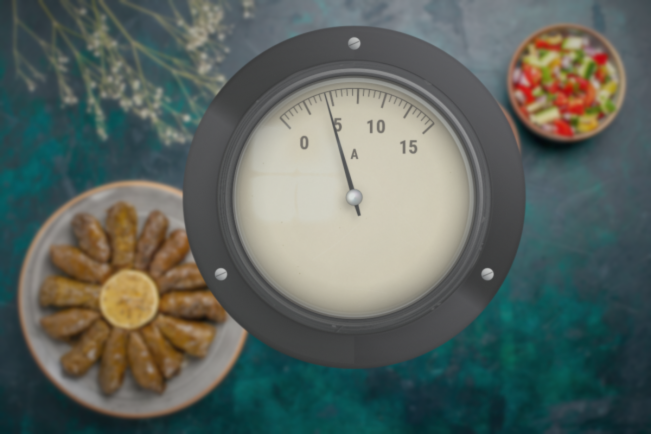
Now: 4.5,A
